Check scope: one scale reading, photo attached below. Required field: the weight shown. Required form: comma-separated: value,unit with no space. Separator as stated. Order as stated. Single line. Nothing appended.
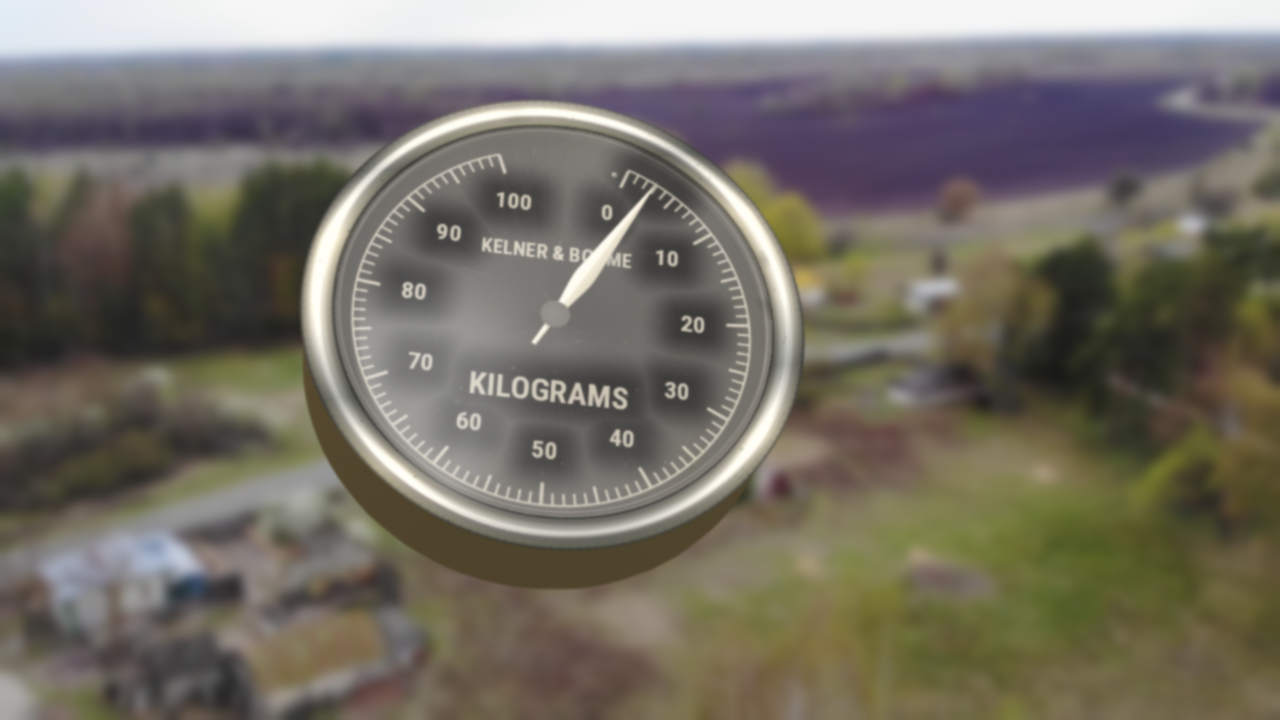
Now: 3,kg
